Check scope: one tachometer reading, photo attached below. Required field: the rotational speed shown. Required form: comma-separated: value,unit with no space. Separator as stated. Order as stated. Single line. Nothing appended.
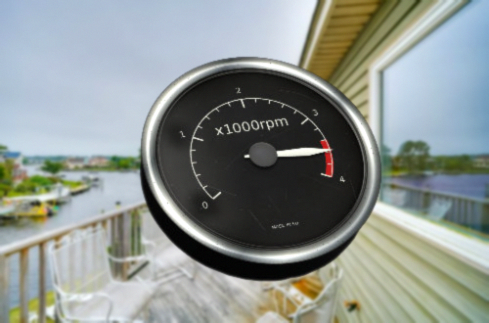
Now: 3600,rpm
